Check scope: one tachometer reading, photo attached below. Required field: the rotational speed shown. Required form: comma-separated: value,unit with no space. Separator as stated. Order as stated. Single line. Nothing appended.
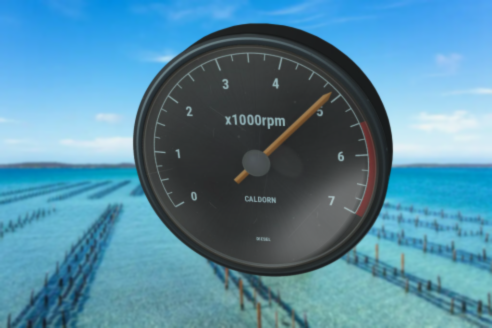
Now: 4875,rpm
